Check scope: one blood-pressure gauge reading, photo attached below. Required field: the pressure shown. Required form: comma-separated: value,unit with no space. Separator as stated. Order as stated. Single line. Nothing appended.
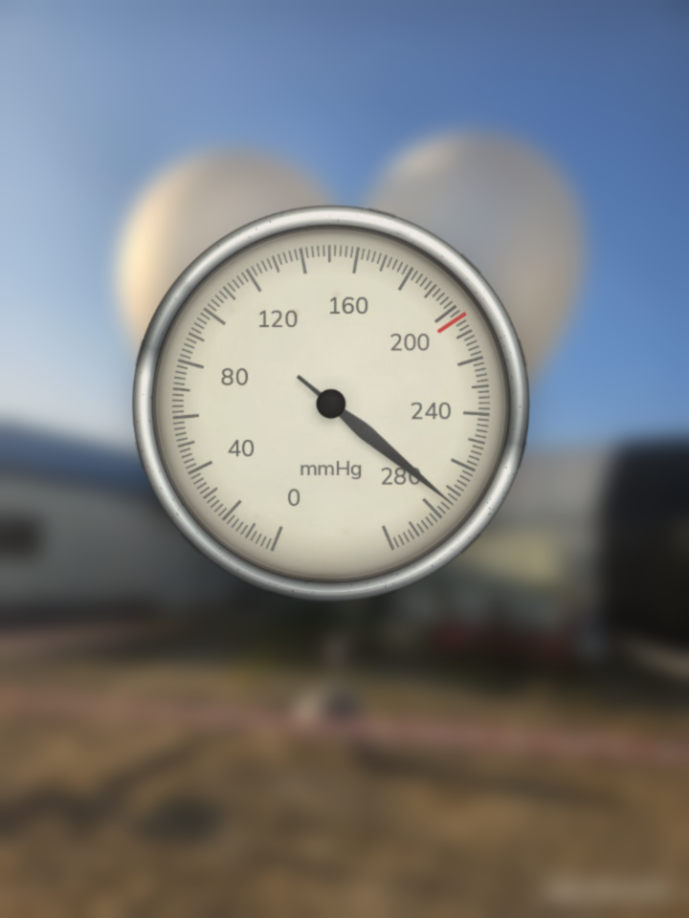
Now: 274,mmHg
